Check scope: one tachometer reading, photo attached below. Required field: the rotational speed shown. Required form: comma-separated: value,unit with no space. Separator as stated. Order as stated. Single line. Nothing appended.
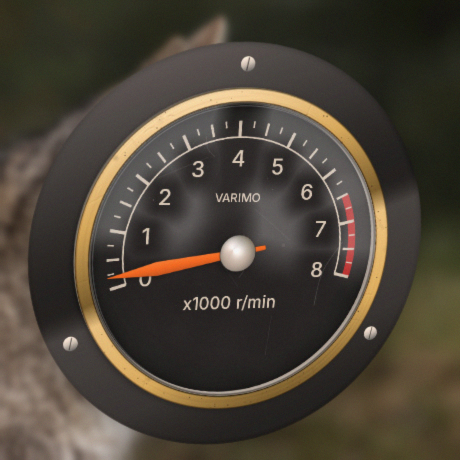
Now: 250,rpm
